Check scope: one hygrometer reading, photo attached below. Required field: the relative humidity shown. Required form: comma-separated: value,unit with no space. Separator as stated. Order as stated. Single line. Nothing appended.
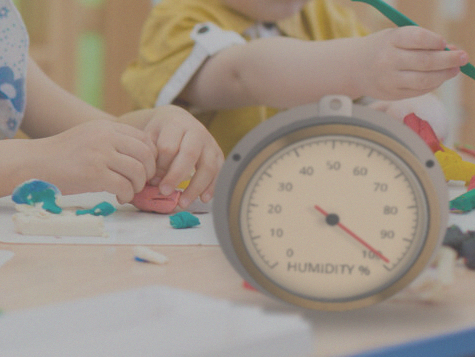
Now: 98,%
